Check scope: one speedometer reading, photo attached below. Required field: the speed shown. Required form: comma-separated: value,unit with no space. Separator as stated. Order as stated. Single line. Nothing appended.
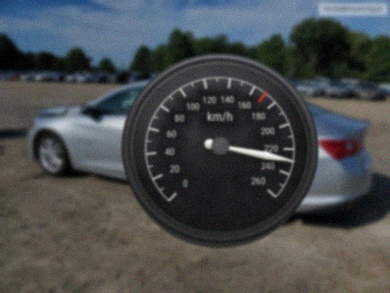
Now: 230,km/h
